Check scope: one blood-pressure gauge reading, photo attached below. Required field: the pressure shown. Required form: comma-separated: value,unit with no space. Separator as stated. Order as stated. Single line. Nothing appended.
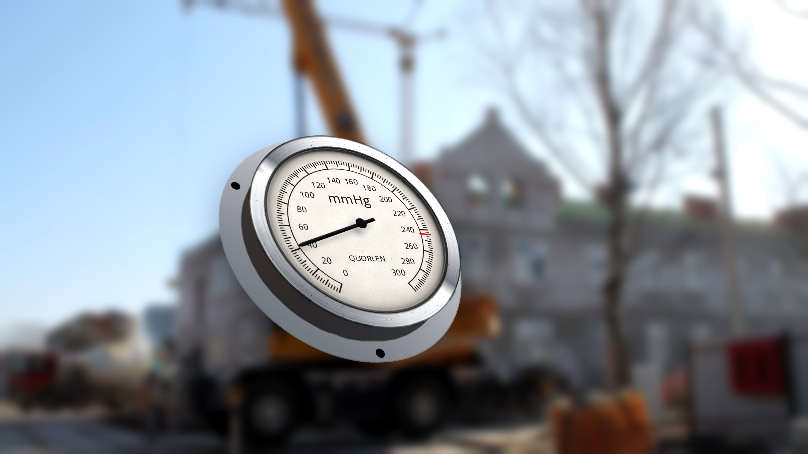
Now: 40,mmHg
